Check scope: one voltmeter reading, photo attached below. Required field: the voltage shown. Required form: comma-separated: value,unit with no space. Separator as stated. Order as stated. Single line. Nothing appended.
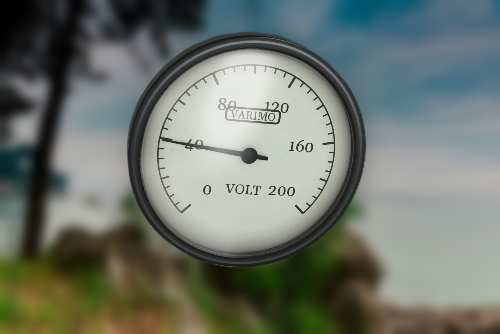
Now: 40,V
